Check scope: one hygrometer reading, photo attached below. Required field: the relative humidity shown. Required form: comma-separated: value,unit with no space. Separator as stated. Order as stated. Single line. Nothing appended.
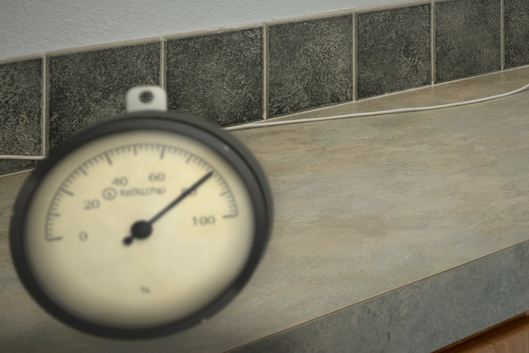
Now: 80,%
